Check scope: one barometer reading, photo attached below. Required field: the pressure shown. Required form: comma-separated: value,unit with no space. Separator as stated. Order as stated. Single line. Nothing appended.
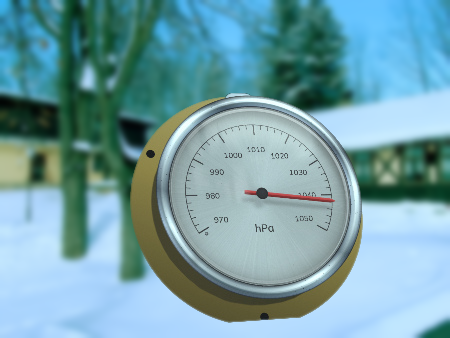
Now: 1042,hPa
